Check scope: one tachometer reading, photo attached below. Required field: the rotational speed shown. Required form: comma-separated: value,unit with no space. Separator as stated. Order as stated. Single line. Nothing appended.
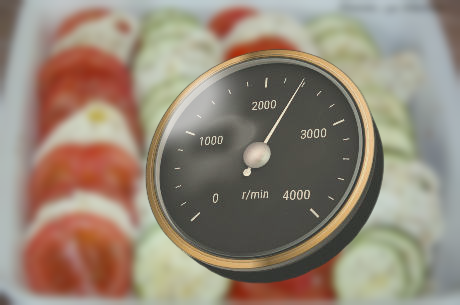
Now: 2400,rpm
